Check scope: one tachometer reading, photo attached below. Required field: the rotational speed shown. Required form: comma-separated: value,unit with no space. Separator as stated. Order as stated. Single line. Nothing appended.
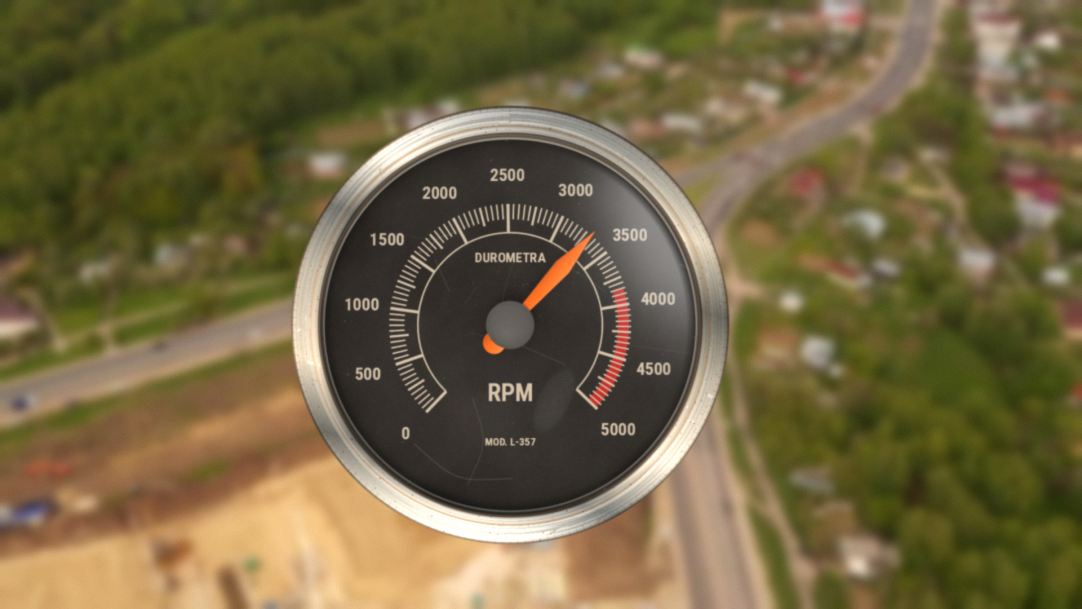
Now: 3300,rpm
